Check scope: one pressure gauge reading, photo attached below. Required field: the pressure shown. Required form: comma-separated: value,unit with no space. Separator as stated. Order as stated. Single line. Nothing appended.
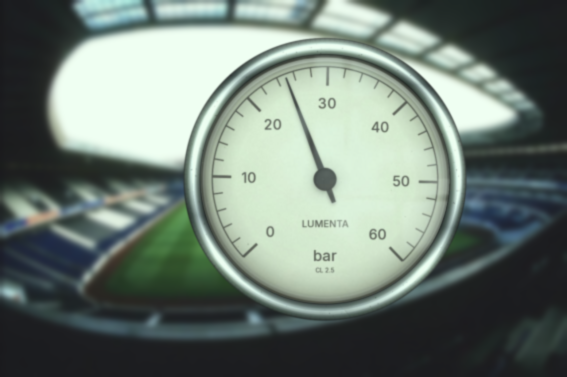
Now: 25,bar
